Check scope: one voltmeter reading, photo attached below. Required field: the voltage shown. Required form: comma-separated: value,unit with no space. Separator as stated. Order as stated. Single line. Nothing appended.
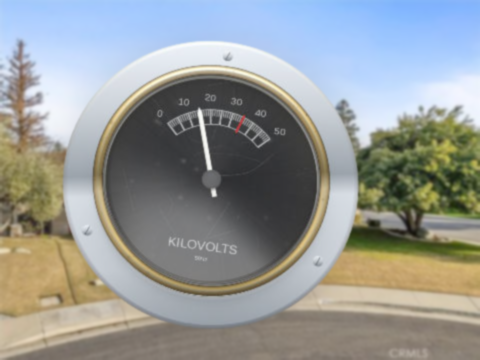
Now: 15,kV
